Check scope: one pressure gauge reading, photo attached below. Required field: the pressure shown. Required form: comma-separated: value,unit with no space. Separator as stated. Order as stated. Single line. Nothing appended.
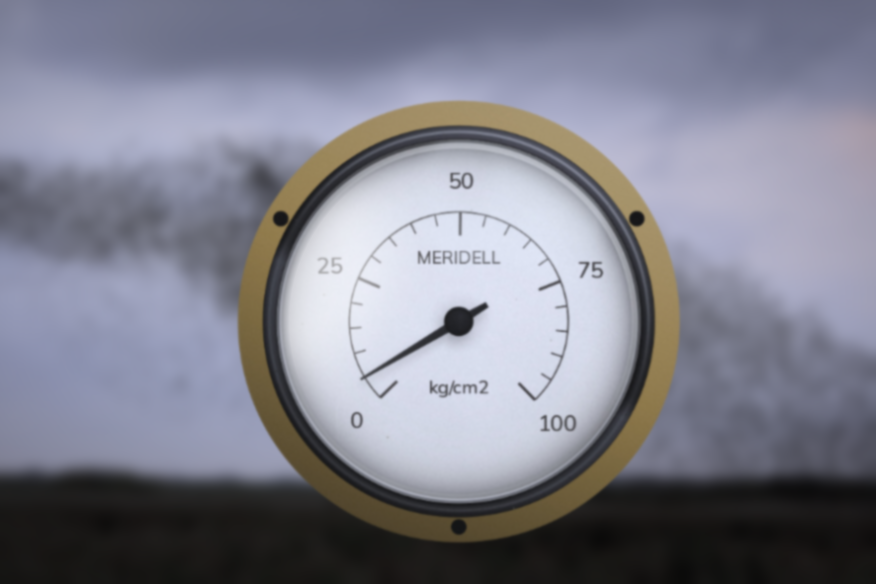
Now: 5,kg/cm²
